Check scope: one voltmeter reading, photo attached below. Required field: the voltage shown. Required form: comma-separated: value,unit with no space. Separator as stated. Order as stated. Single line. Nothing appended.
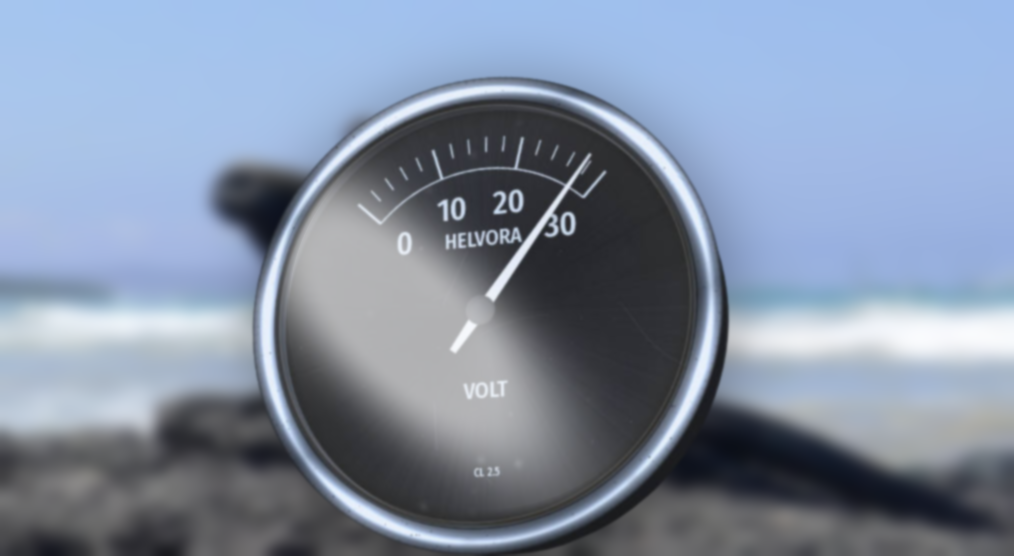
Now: 28,V
